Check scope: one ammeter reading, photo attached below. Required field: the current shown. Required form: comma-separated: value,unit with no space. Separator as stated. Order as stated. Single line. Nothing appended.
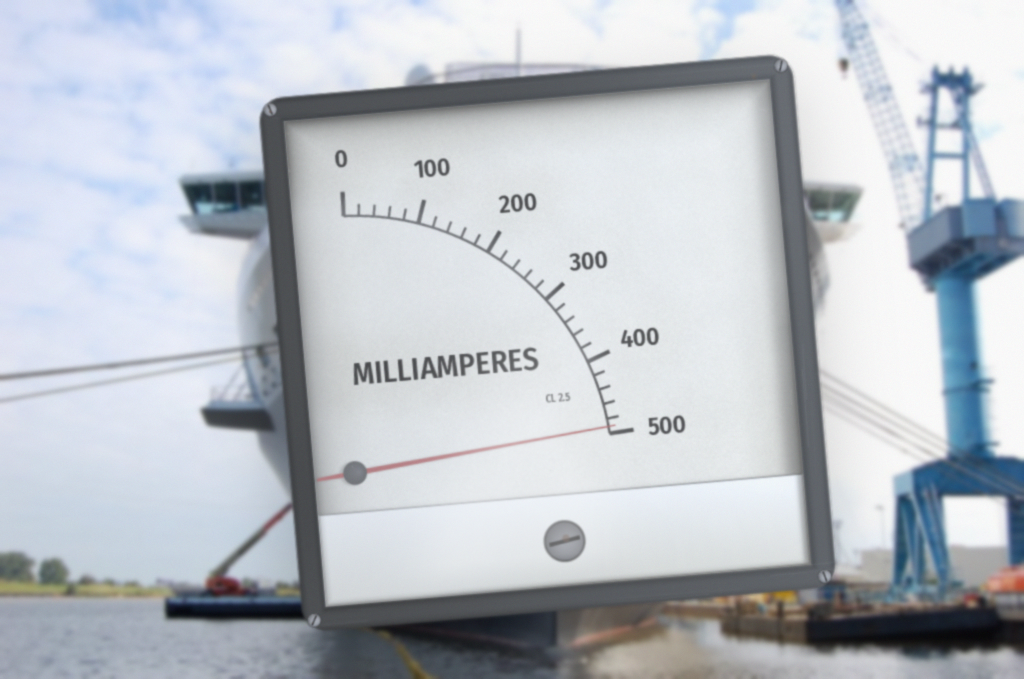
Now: 490,mA
